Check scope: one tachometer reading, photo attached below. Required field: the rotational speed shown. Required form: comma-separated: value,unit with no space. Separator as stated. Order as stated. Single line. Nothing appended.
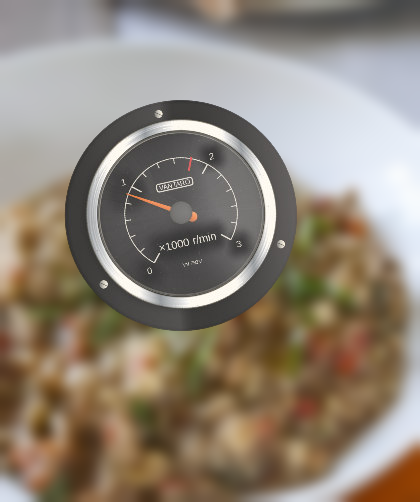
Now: 900,rpm
